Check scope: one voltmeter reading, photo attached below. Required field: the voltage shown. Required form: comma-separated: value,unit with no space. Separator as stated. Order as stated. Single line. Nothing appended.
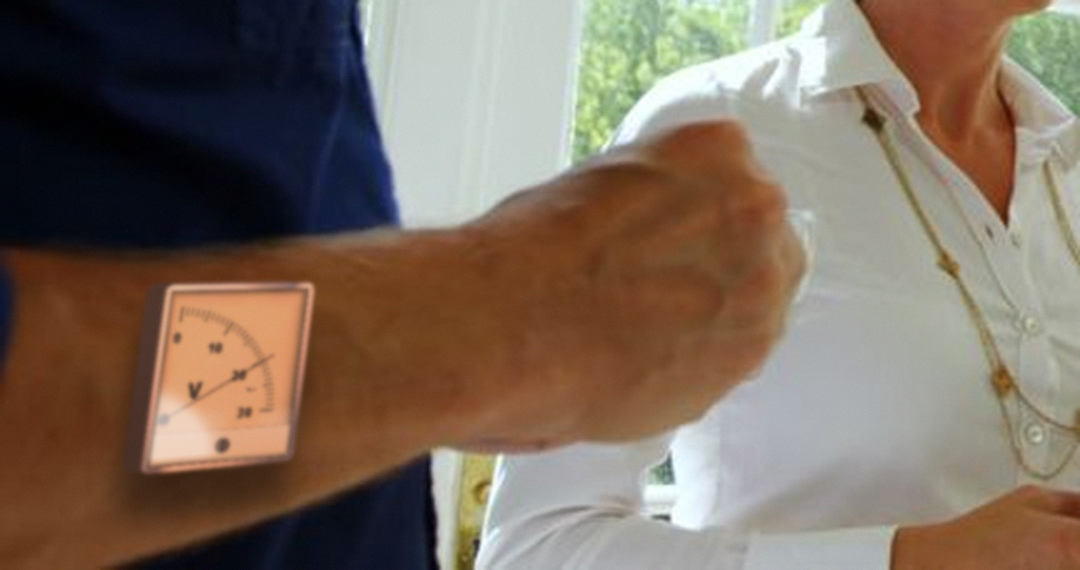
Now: 20,V
